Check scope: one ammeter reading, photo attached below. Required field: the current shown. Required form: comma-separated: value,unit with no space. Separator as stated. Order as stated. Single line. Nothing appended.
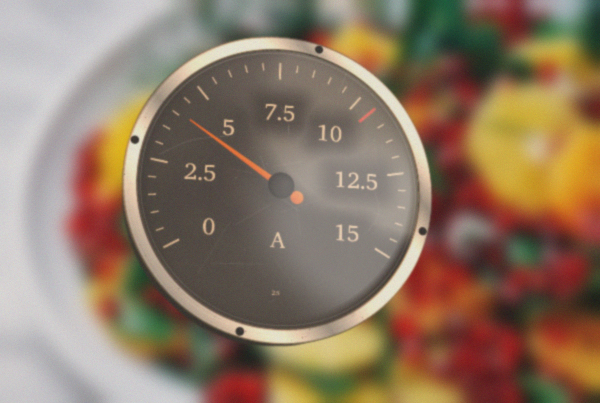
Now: 4,A
